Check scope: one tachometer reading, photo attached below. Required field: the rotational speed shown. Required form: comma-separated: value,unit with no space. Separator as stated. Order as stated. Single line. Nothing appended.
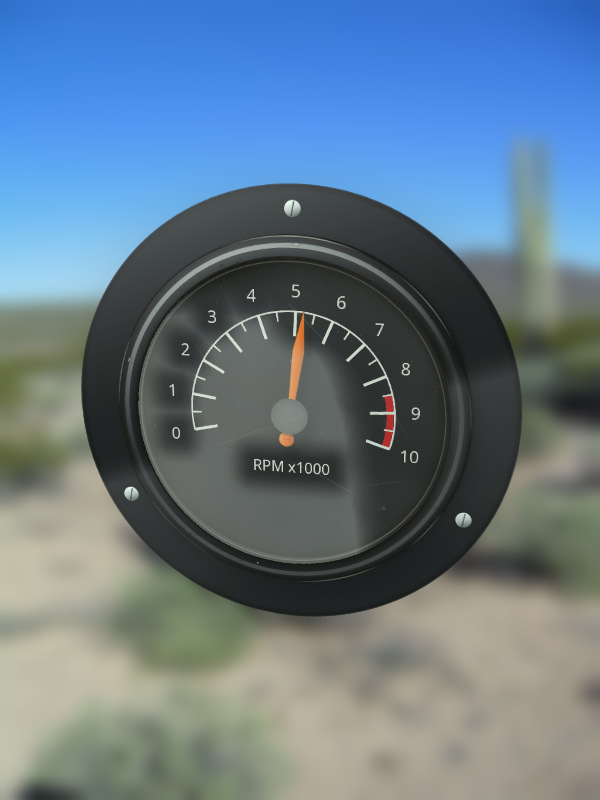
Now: 5250,rpm
